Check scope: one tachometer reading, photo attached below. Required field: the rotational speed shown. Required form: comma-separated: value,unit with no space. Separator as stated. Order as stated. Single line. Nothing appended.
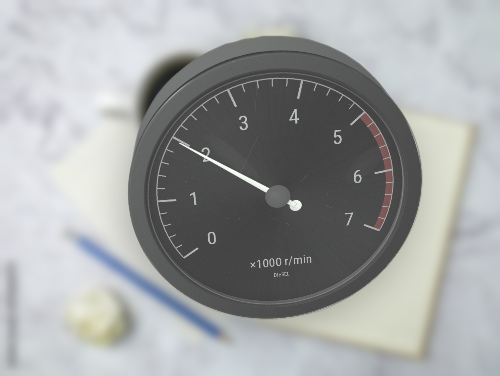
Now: 2000,rpm
